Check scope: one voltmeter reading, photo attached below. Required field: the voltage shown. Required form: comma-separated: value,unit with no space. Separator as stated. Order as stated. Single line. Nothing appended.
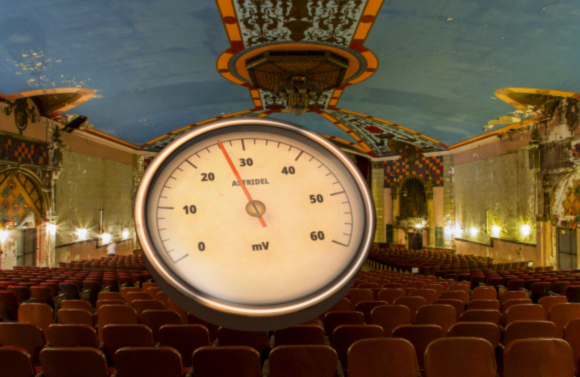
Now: 26,mV
